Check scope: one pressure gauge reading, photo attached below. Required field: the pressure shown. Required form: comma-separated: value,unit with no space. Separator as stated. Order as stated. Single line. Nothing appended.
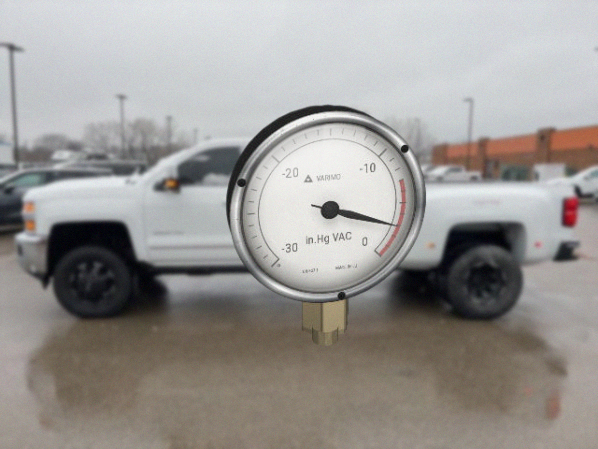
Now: -3,inHg
